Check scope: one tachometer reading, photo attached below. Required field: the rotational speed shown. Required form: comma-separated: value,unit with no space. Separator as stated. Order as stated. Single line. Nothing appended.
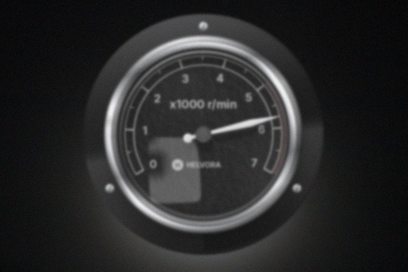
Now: 5750,rpm
